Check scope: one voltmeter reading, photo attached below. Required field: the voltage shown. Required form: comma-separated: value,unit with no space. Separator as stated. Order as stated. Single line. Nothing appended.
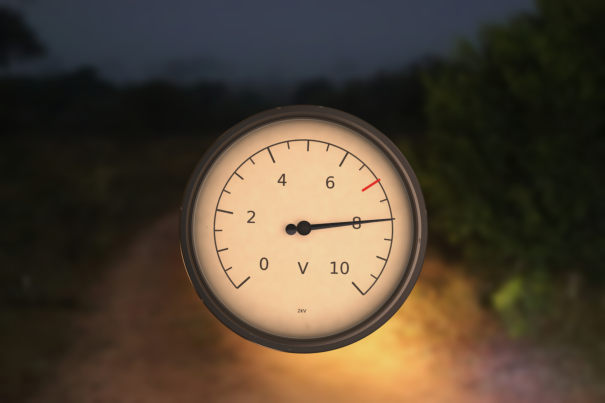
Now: 8,V
